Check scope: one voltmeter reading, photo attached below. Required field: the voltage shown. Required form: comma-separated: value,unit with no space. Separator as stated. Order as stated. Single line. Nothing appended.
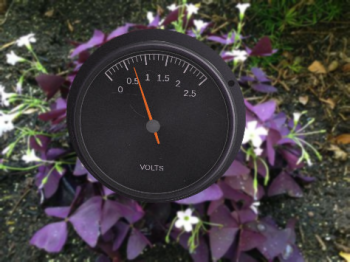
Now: 0.7,V
